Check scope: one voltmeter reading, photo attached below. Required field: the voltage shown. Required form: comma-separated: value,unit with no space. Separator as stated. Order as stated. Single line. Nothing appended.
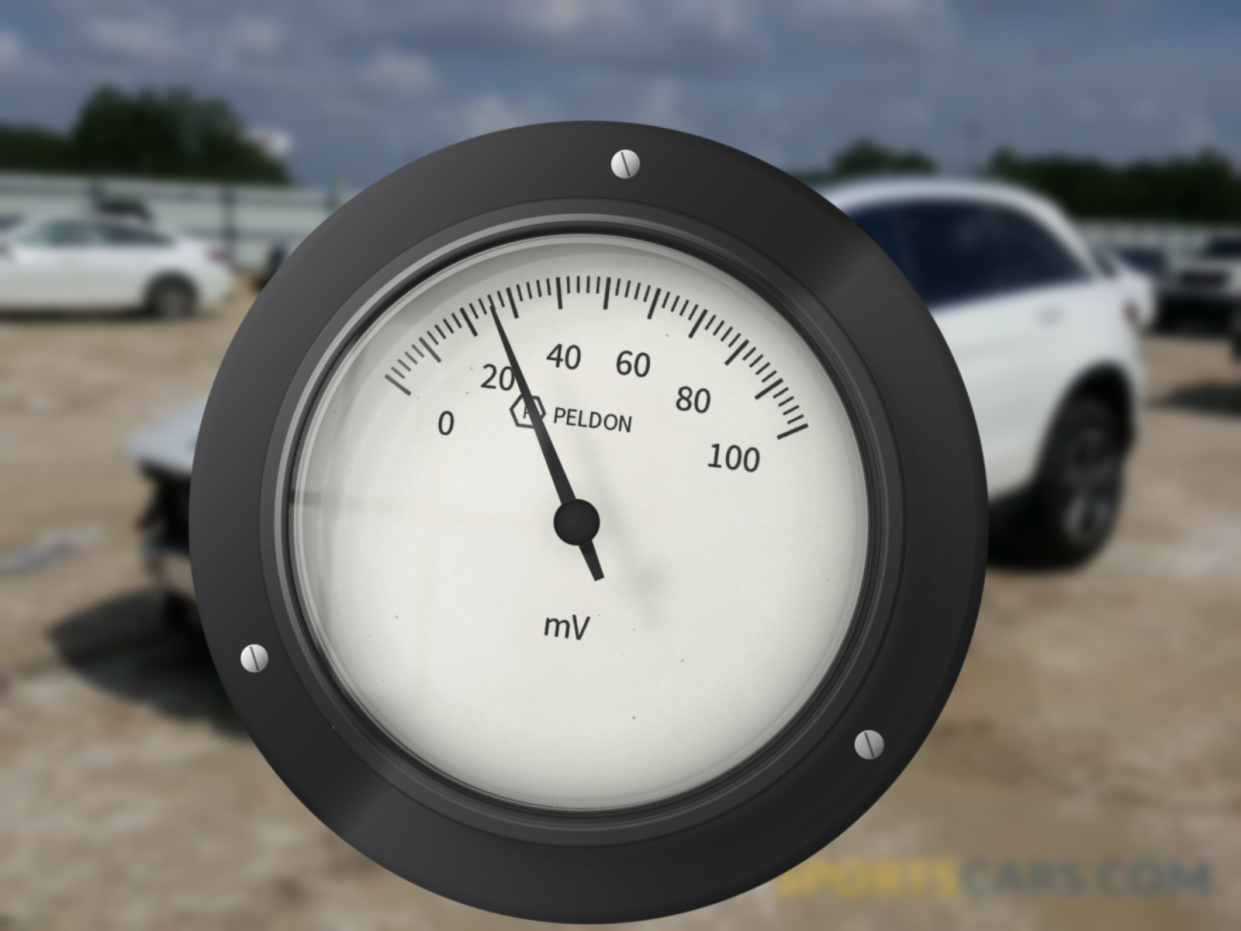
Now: 26,mV
